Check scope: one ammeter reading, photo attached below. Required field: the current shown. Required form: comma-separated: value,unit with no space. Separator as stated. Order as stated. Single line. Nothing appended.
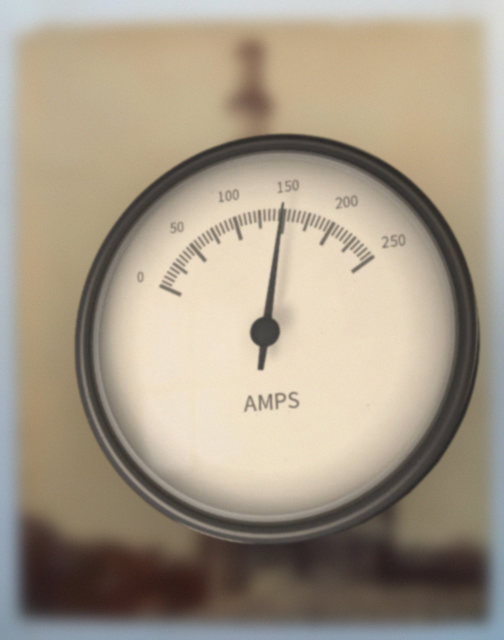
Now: 150,A
